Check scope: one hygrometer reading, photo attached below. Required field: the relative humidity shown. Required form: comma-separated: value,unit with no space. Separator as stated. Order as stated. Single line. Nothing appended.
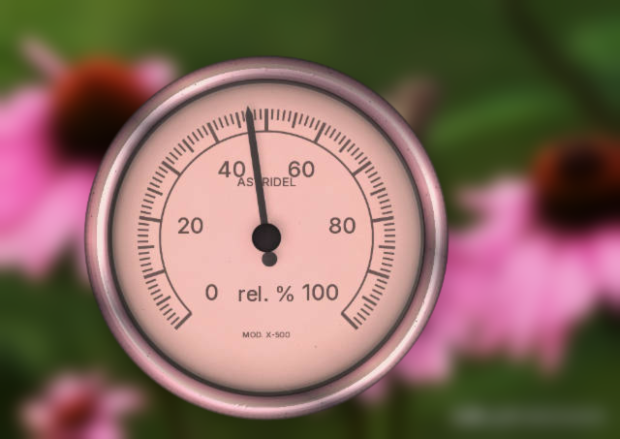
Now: 47,%
